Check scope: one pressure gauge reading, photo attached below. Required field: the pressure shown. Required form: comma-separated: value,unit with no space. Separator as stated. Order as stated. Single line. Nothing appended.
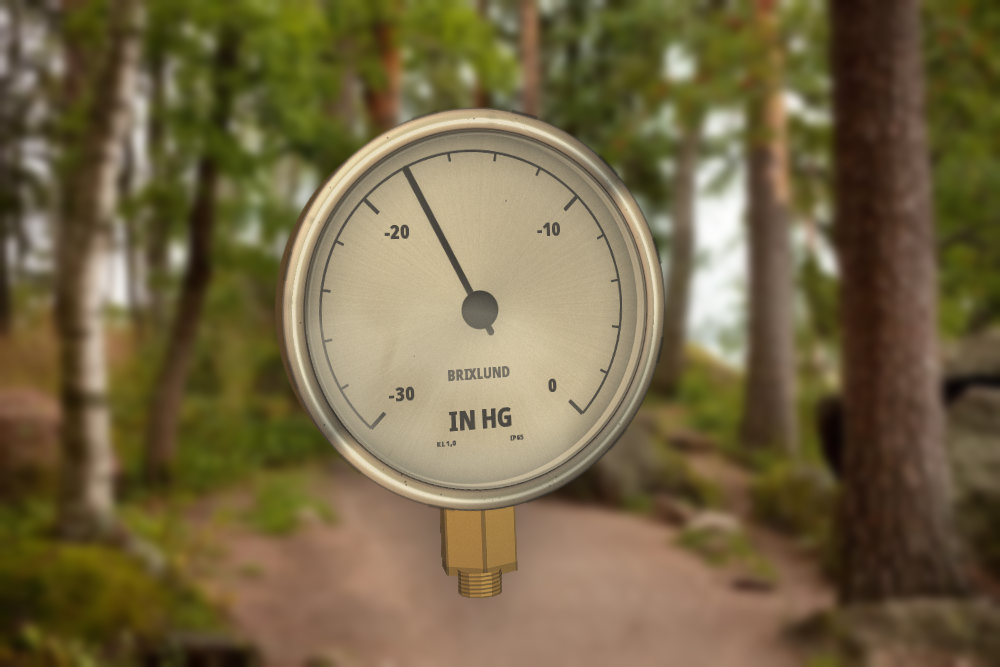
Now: -18,inHg
